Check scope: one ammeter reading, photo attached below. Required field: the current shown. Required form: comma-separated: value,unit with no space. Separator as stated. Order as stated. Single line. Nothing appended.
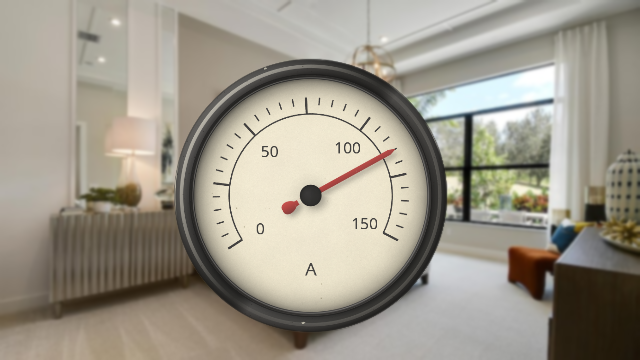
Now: 115,A
